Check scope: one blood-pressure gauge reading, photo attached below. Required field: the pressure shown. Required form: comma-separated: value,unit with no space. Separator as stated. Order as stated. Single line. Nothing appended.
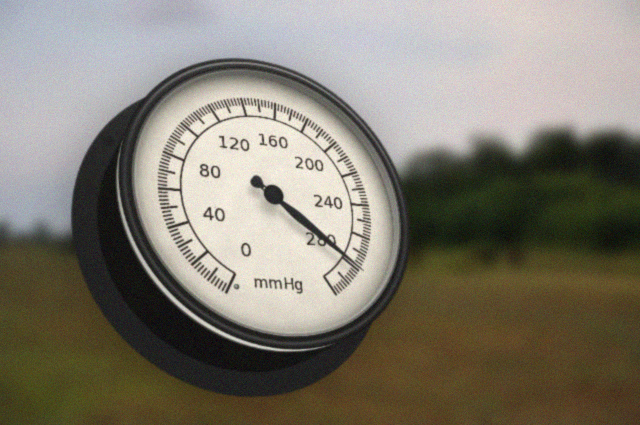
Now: 280,mmHg
